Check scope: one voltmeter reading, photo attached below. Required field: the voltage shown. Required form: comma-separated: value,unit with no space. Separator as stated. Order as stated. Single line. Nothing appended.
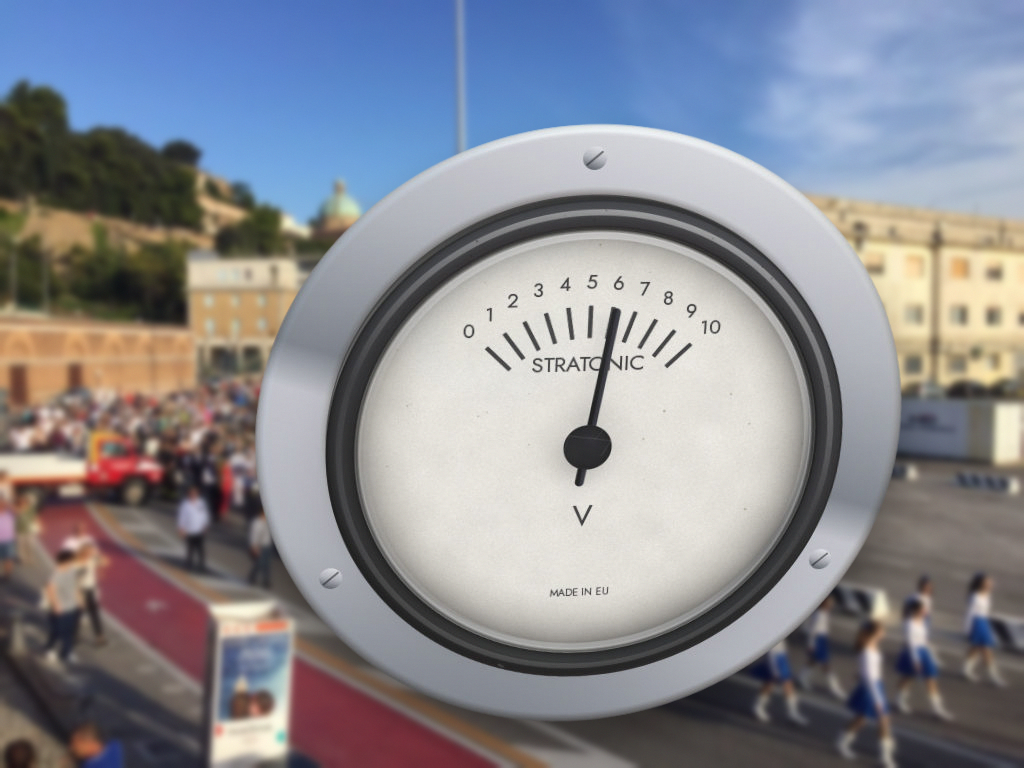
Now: 6,V
